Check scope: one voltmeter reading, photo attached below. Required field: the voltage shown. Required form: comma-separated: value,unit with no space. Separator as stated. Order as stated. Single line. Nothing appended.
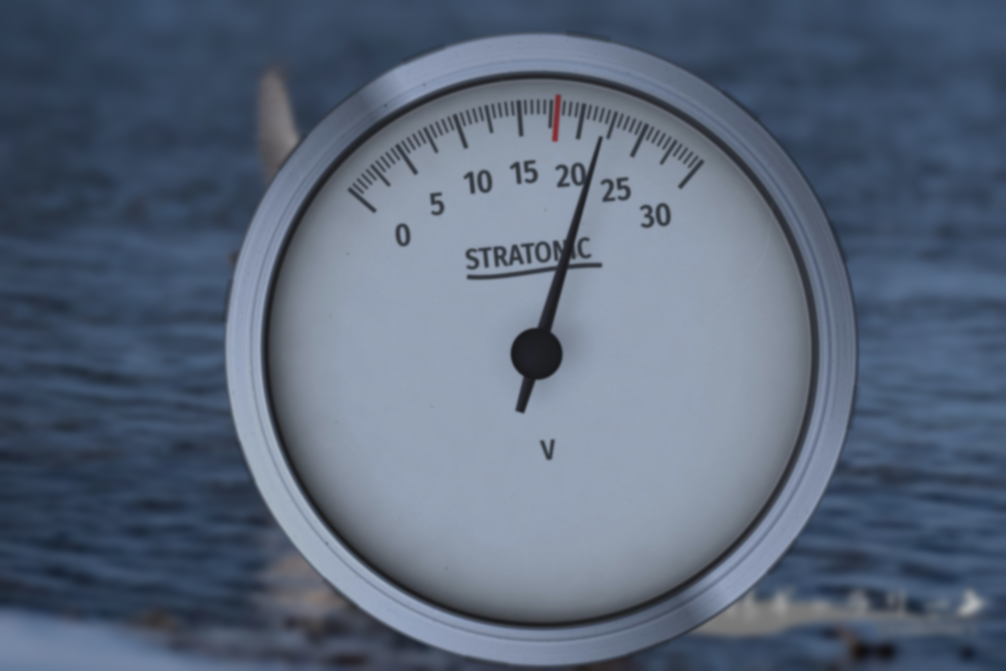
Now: 22,V
